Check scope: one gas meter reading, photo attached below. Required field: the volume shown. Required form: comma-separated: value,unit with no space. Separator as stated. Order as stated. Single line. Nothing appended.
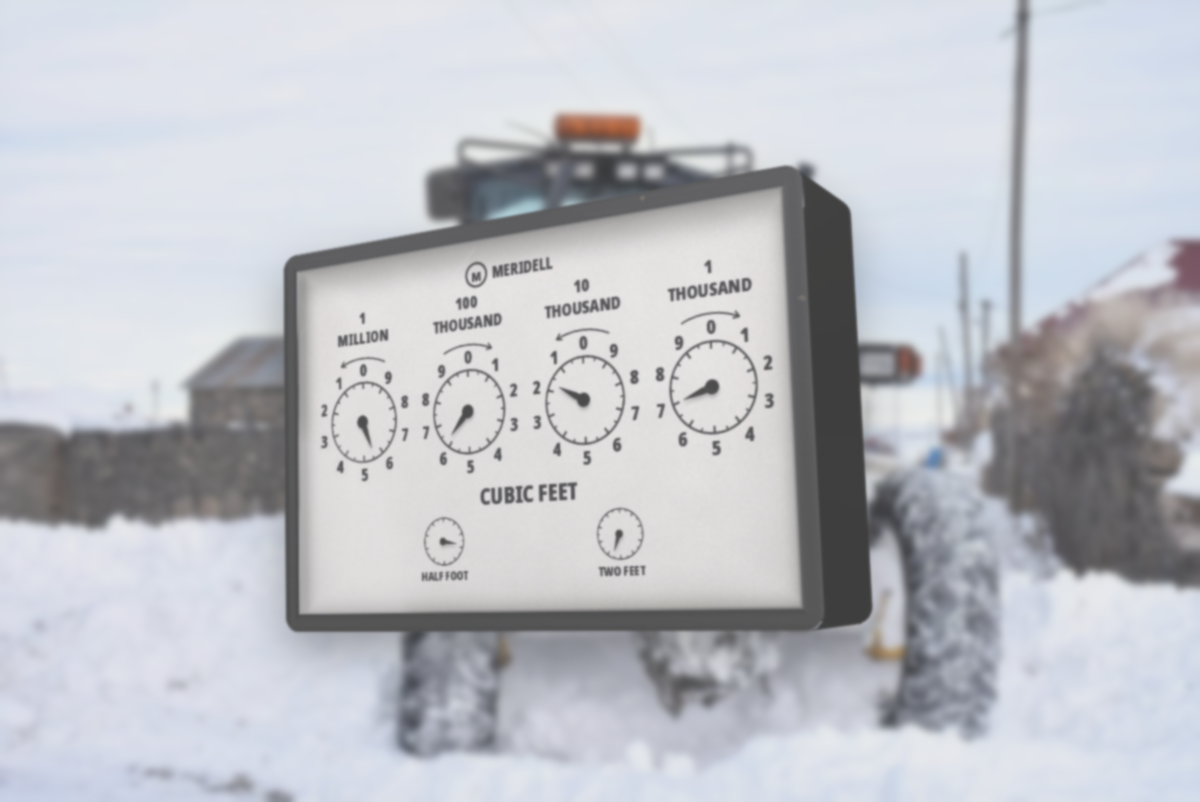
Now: 561700,ft³
